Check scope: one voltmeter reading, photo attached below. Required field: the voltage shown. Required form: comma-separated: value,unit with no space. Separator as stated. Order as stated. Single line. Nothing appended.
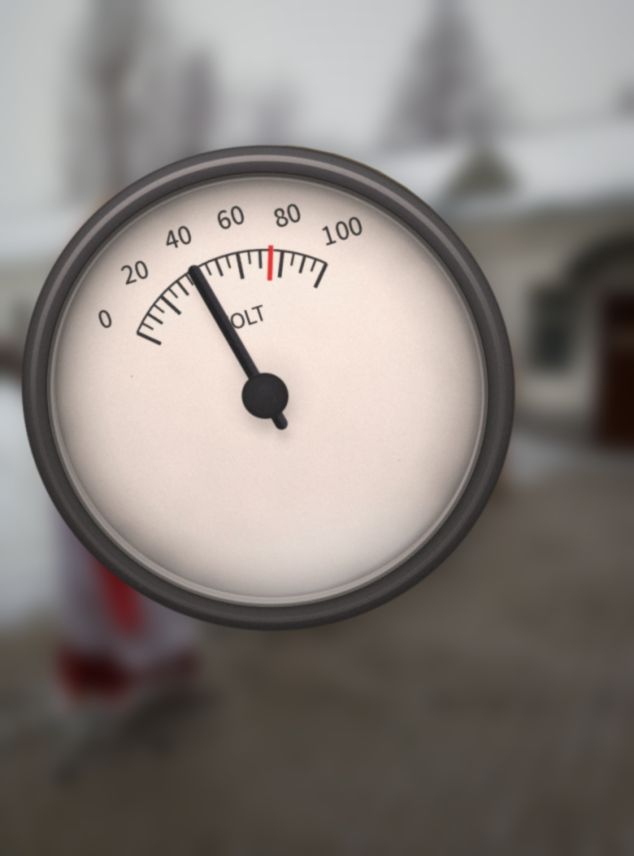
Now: 40,V
